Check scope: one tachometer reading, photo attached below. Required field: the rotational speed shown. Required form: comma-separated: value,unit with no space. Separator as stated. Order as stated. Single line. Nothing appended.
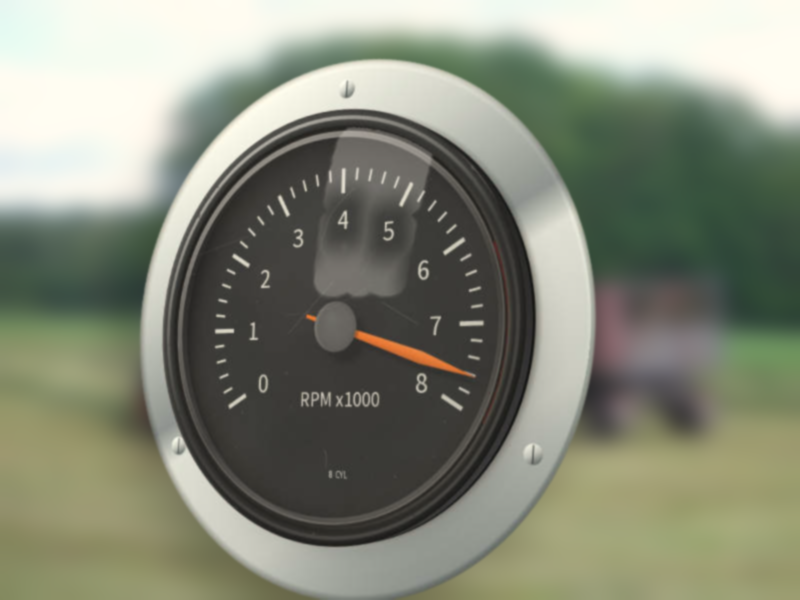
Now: 7600,rpm
